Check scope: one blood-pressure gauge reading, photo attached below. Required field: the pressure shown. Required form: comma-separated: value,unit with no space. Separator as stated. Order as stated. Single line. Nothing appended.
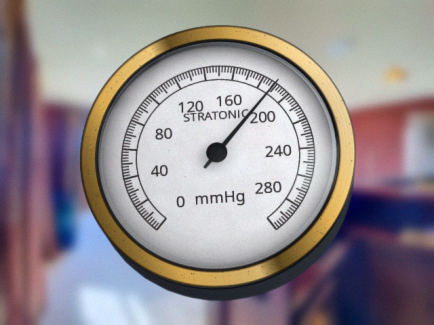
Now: 190,mmHg
